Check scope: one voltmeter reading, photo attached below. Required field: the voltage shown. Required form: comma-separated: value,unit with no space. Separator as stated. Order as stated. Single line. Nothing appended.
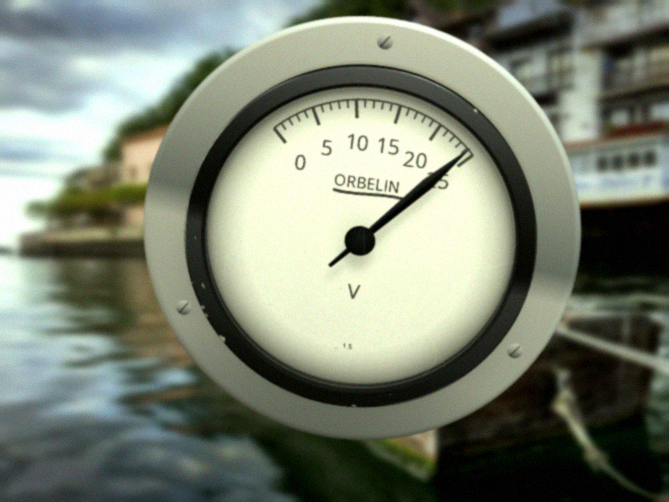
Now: 24,V
